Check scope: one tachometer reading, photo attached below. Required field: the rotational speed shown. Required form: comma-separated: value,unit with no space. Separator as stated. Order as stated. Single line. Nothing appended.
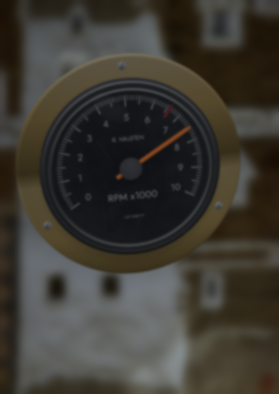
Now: 7500,rpm
